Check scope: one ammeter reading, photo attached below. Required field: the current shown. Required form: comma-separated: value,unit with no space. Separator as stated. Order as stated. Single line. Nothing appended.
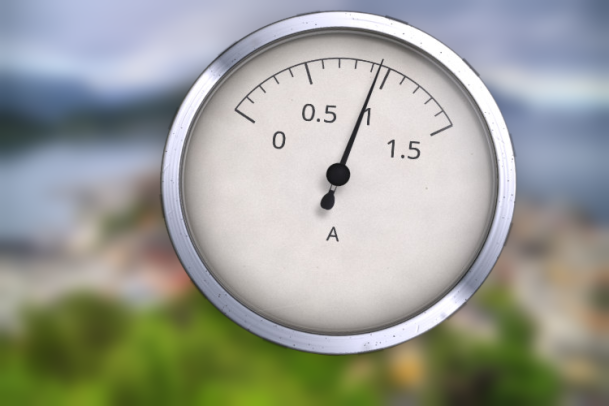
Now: 0.95,A
